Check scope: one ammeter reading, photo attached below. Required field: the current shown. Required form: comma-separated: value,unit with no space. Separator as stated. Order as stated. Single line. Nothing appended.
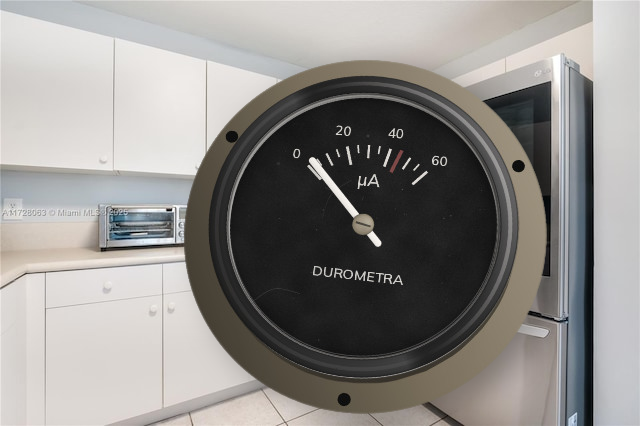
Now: 2.5,µA
